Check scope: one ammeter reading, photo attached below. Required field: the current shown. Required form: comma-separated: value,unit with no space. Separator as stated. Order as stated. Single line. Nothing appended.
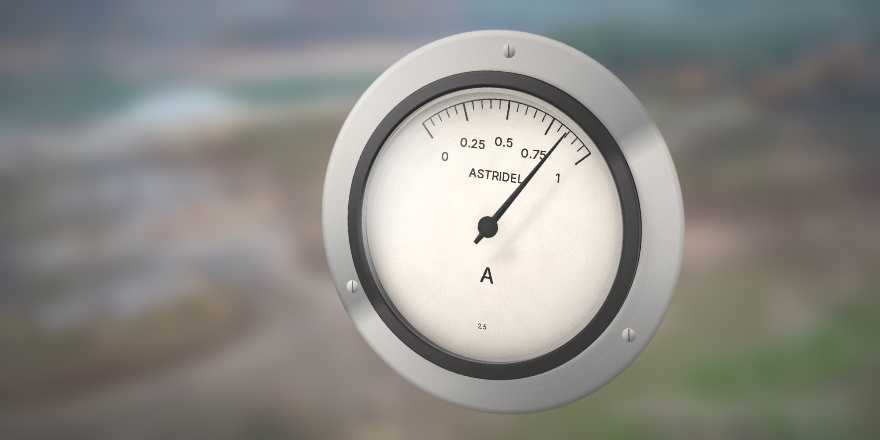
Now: 0.85,A
